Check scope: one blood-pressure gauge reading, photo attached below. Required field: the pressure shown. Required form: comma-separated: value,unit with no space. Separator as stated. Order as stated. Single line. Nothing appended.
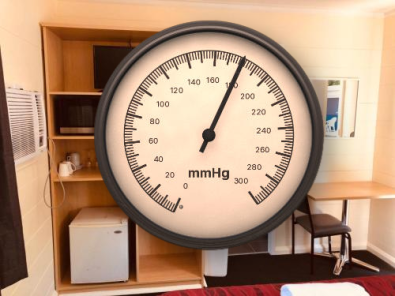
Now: 180,mmHg
